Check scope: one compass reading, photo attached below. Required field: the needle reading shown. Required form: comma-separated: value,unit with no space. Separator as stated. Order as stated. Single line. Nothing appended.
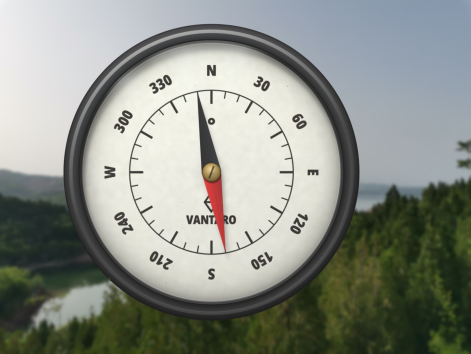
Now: 170,°
